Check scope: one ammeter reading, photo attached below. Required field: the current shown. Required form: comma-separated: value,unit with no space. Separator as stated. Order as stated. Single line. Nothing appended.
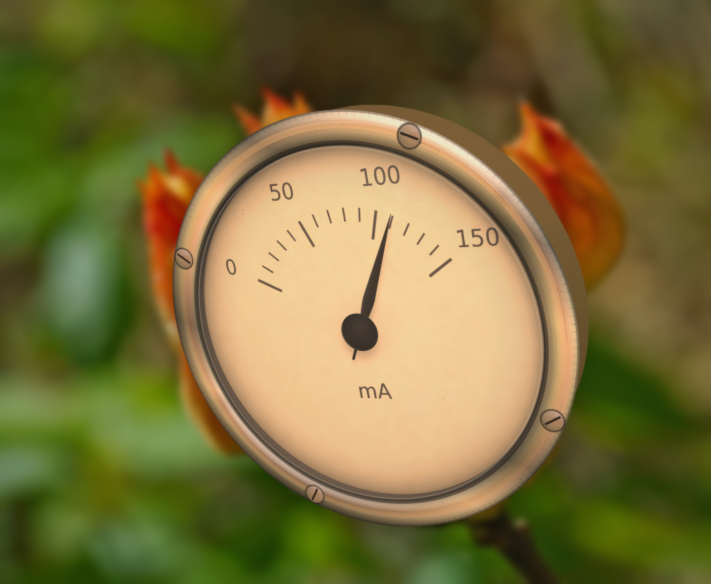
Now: 110,mA
